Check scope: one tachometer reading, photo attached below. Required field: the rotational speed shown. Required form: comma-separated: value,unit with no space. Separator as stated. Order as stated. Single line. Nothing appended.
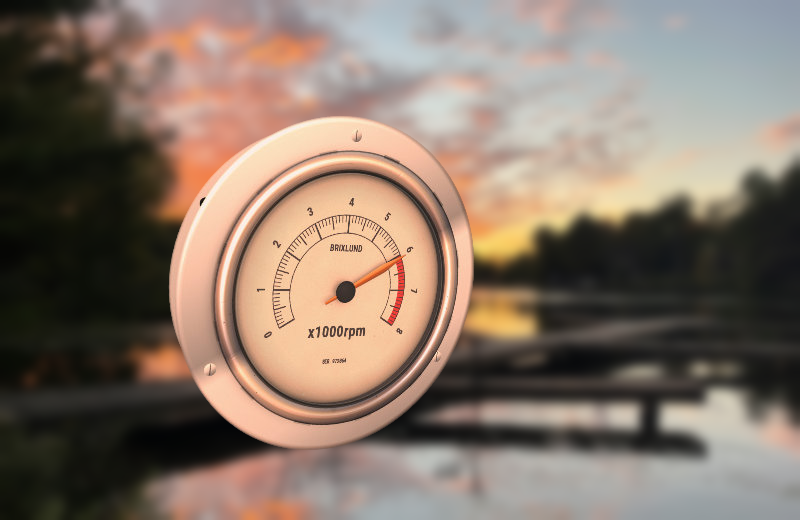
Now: 6000,rpm
